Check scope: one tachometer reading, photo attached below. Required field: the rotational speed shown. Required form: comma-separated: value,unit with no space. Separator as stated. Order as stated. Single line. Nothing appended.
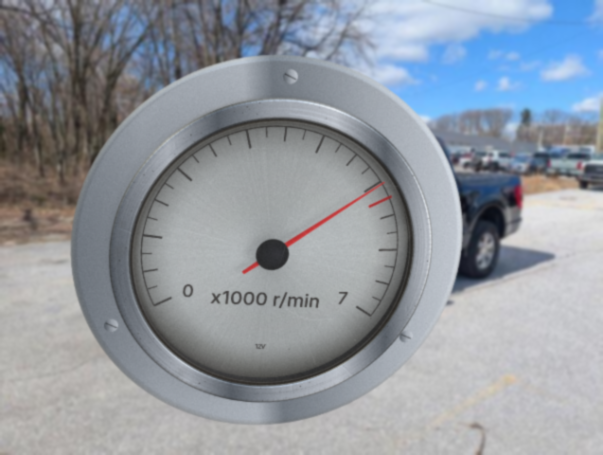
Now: 5000,rpm
